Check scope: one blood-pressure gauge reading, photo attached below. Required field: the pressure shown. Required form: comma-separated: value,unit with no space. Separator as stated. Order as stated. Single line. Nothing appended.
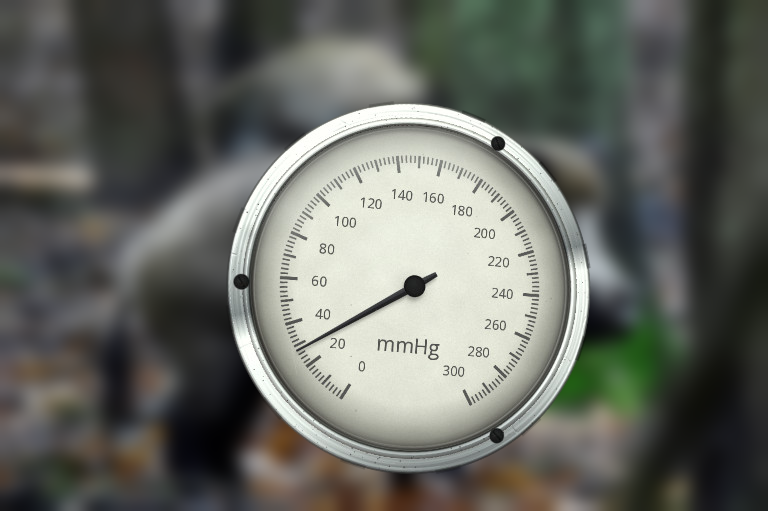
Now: 28,mmHg
